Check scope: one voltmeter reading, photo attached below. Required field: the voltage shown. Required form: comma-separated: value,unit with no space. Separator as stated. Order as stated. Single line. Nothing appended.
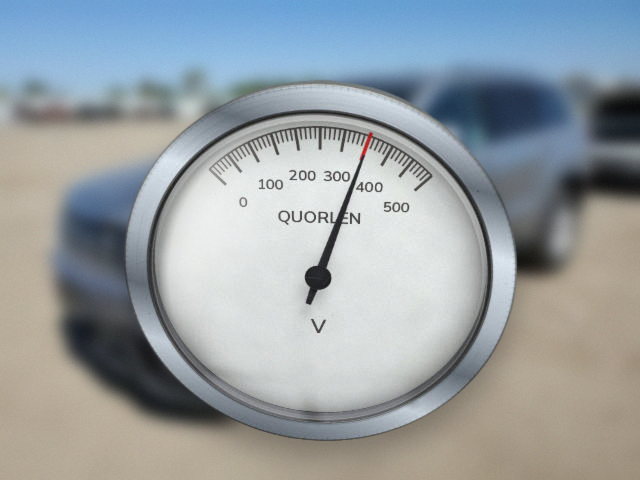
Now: 350,V
